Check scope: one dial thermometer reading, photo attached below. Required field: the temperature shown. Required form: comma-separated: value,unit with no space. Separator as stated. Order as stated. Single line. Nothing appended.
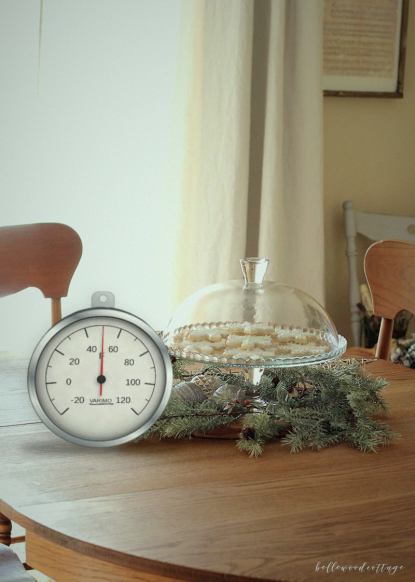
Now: 50,°F
